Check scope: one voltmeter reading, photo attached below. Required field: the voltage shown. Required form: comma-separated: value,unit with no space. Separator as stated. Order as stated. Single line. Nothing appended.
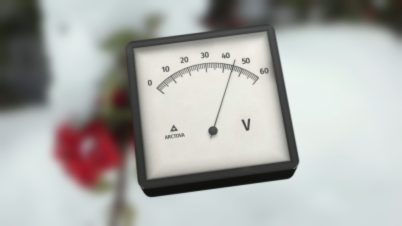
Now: 45,V
